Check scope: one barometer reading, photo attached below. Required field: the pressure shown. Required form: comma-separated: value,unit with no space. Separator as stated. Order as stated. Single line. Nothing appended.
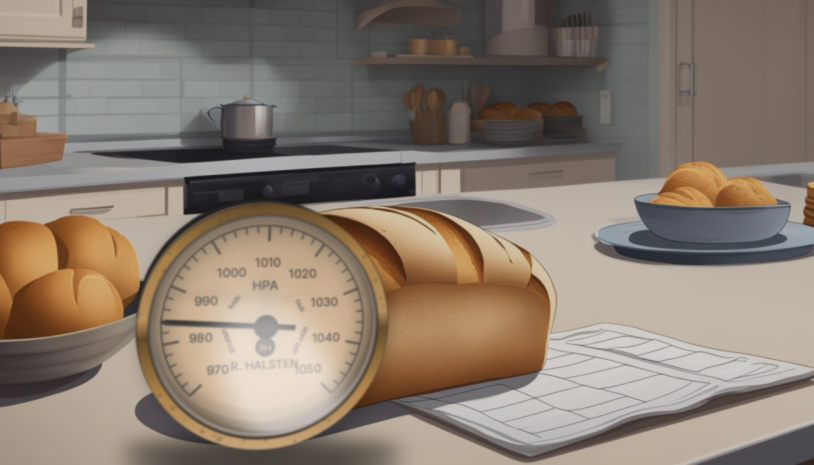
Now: 984,hPa
